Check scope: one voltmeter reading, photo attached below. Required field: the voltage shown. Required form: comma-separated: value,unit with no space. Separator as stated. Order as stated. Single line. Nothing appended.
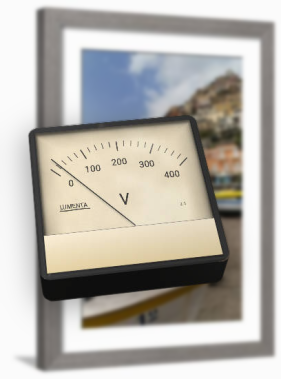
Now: 20,V
